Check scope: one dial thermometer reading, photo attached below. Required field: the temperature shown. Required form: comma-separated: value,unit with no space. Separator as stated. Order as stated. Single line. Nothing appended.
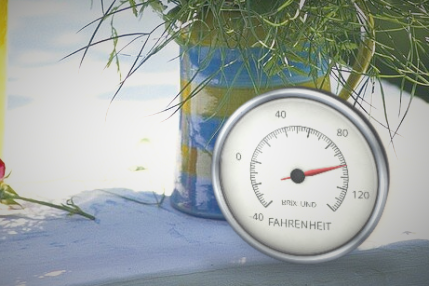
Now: 100,°F
